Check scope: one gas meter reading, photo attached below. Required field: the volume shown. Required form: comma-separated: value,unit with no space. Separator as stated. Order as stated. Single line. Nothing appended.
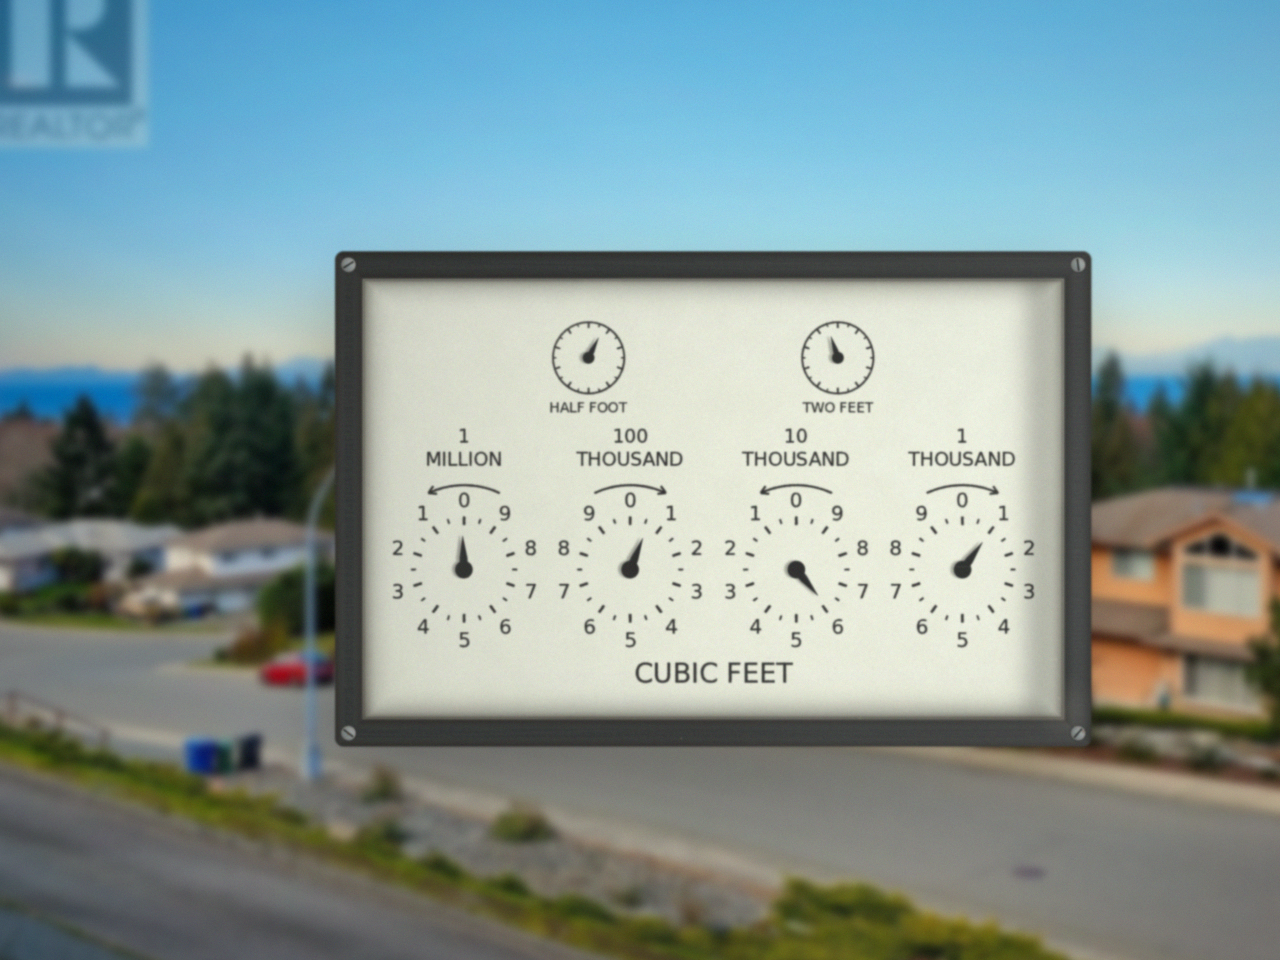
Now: 6100,ft³
